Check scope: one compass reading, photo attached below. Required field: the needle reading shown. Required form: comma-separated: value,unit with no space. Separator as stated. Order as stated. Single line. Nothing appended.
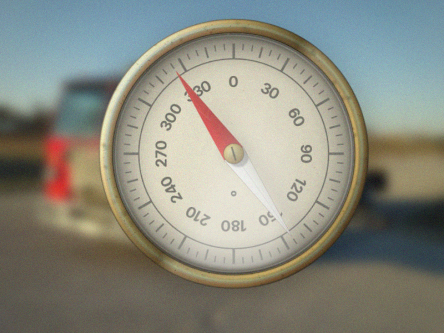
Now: 325,°
